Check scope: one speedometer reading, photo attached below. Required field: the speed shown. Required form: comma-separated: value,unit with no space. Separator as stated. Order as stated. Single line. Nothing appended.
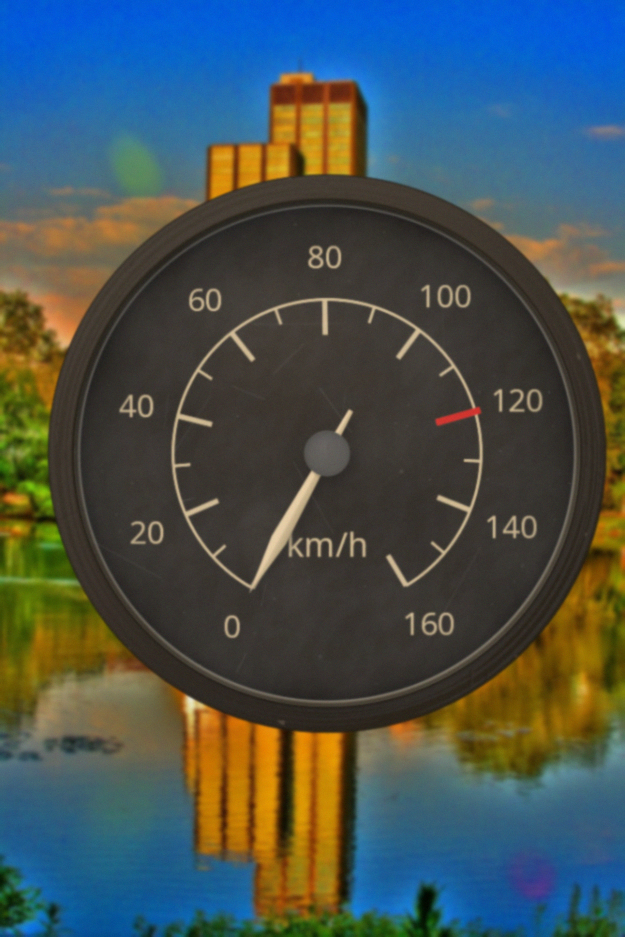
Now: 0,km/h
